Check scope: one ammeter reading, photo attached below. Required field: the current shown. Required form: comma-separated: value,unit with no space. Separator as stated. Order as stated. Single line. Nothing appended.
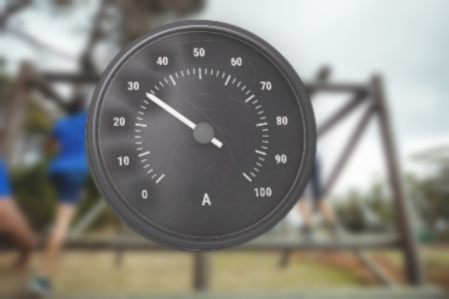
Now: 30,A
